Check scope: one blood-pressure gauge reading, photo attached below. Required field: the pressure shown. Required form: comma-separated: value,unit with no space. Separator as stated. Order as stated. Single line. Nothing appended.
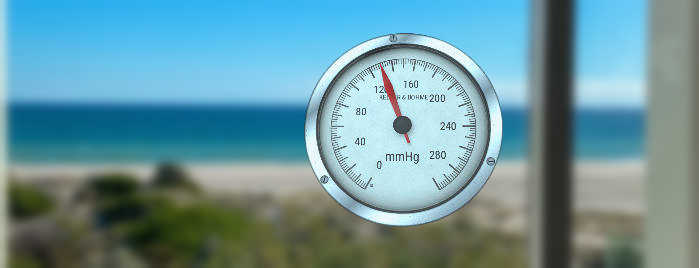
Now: 130,mmHg
